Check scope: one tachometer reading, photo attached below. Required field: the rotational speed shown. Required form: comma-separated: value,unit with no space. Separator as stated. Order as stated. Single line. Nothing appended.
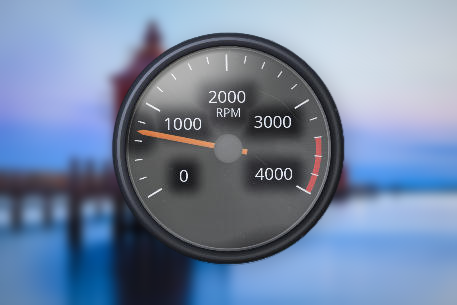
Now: 700,rpm
